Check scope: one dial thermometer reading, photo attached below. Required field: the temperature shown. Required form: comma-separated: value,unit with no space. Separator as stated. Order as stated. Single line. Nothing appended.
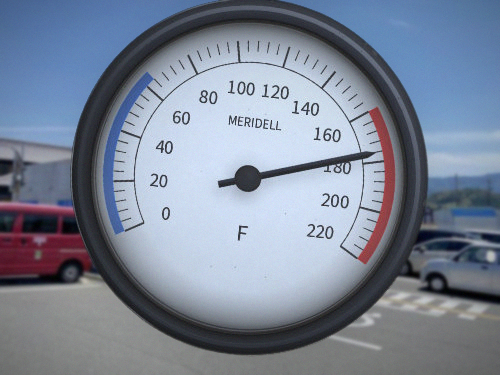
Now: 176,°F
